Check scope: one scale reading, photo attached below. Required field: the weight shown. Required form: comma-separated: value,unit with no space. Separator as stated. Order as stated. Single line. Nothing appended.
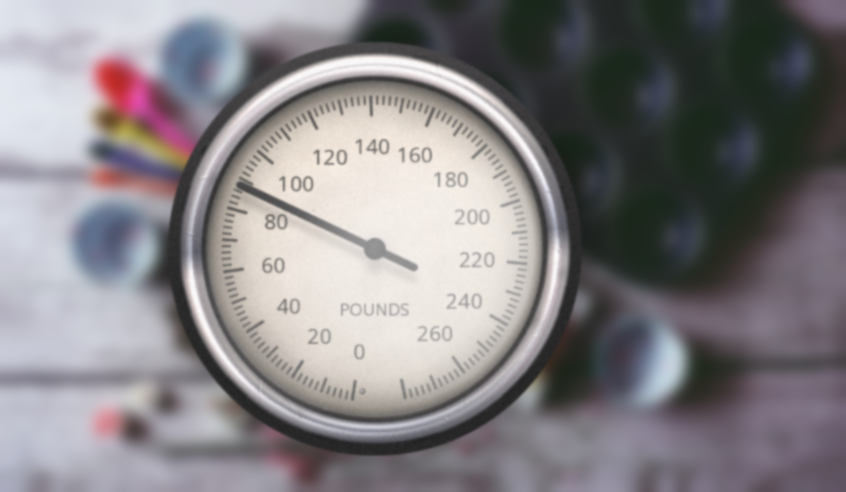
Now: 88,lb
